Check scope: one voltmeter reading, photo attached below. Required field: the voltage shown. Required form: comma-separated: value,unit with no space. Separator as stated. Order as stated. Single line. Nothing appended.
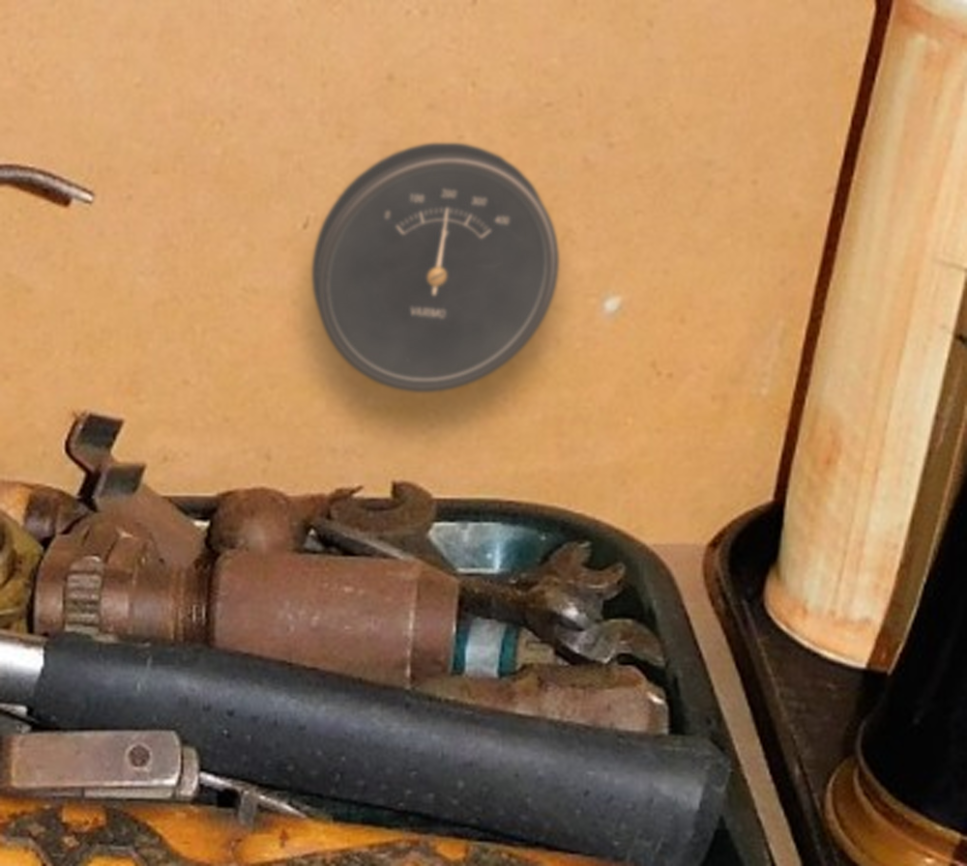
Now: 200,V
